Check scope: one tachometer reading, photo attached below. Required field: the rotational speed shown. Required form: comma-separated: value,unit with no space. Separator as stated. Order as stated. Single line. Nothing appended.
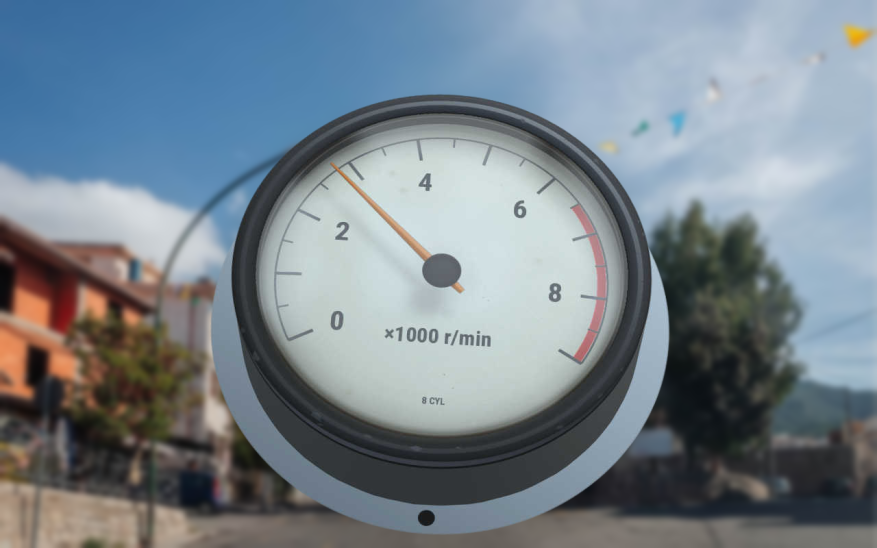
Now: 2750,rpm
